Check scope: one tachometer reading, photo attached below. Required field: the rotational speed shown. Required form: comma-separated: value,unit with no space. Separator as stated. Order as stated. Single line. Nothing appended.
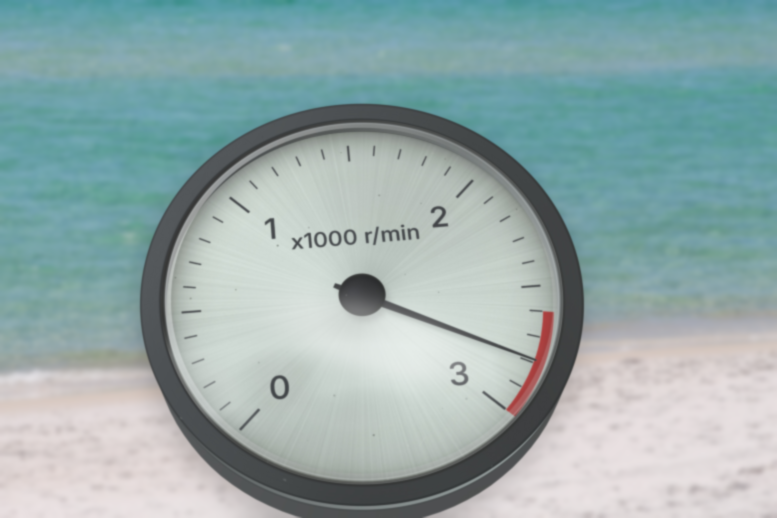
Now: 2800,rpm
